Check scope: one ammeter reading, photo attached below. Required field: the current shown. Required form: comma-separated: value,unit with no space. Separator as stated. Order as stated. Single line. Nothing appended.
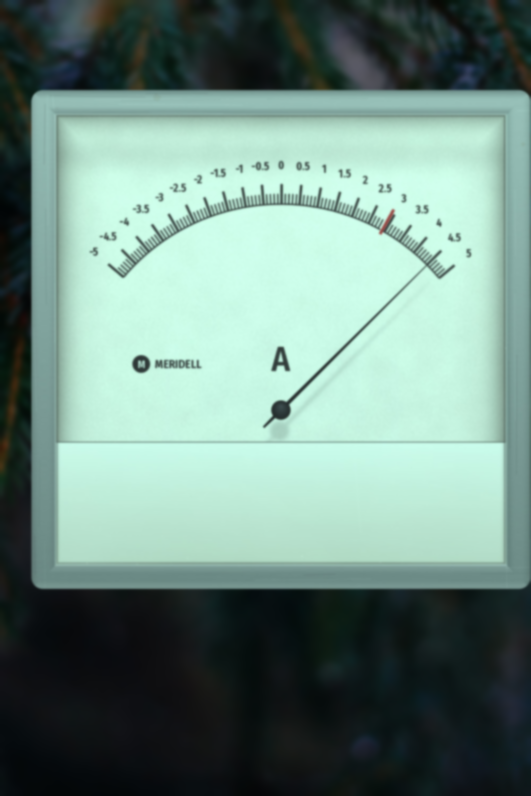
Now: 4.5,A
